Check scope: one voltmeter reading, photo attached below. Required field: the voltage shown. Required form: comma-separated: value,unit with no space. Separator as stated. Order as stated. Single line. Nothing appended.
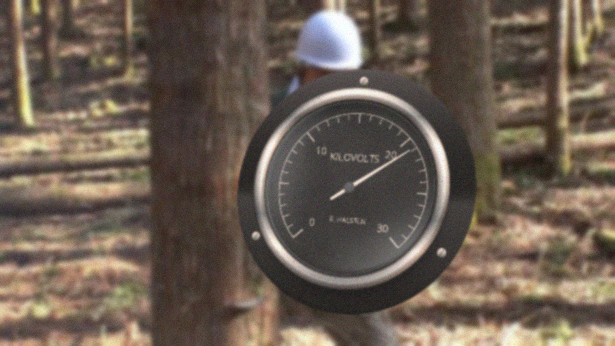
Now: 21,kV
